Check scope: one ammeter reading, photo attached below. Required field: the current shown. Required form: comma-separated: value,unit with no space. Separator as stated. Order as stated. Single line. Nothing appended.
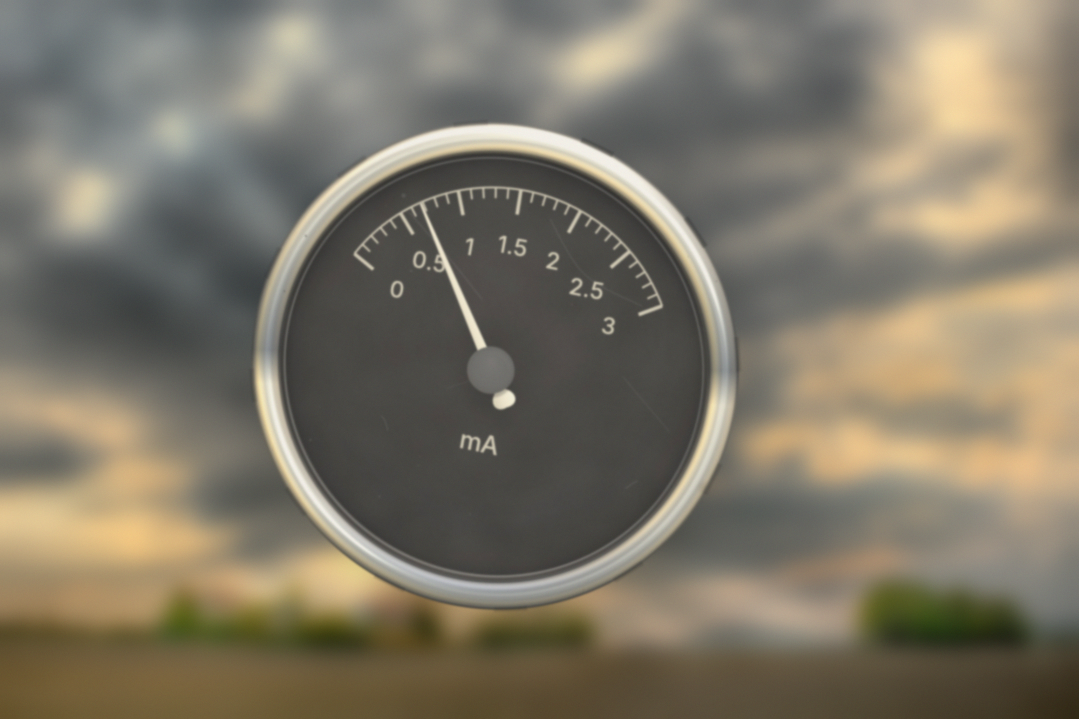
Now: 0.7,mA
